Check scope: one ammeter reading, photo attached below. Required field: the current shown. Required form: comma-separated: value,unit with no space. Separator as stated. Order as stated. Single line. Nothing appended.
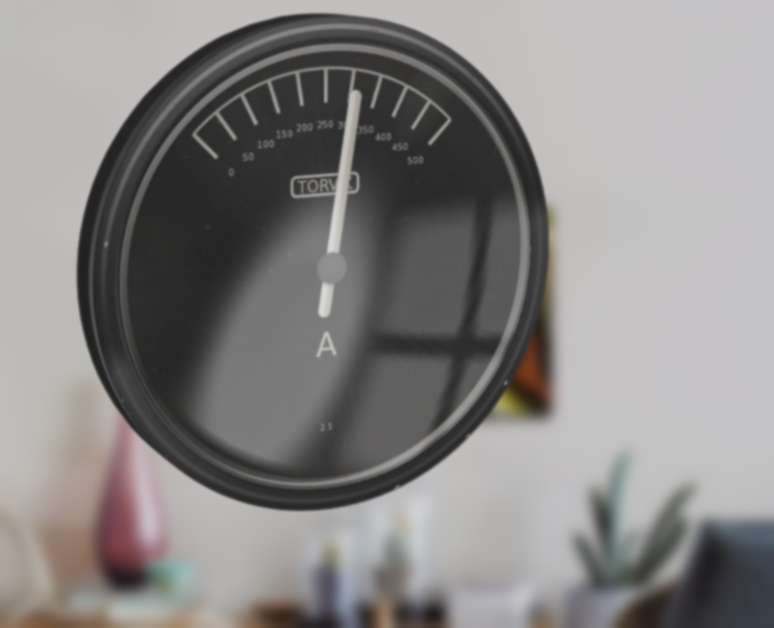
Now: 300,A
